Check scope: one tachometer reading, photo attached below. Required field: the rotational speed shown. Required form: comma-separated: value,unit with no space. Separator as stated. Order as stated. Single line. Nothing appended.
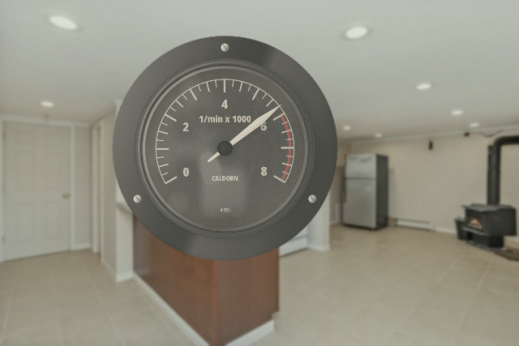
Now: 5750,rpm
